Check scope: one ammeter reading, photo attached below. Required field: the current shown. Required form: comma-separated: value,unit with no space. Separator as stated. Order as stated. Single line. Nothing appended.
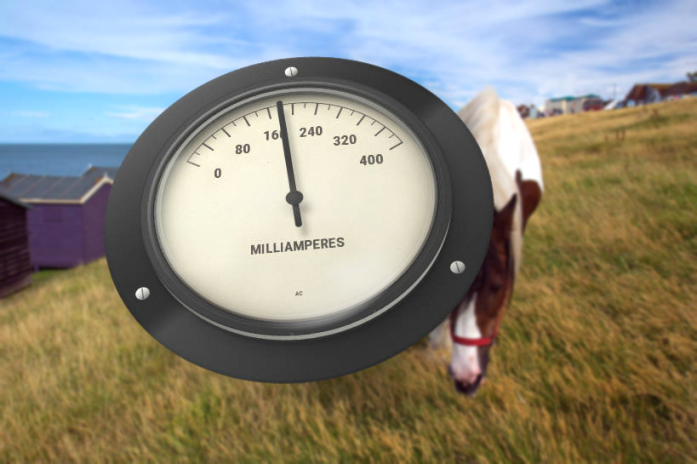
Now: 180,mA
